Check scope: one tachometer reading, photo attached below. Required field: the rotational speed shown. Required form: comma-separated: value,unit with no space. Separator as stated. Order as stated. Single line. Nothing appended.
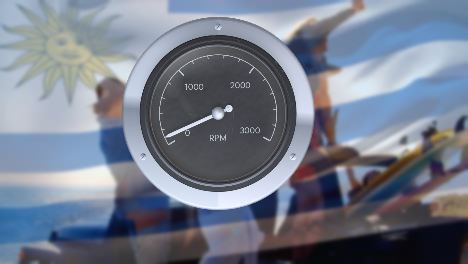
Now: 100,rpm
